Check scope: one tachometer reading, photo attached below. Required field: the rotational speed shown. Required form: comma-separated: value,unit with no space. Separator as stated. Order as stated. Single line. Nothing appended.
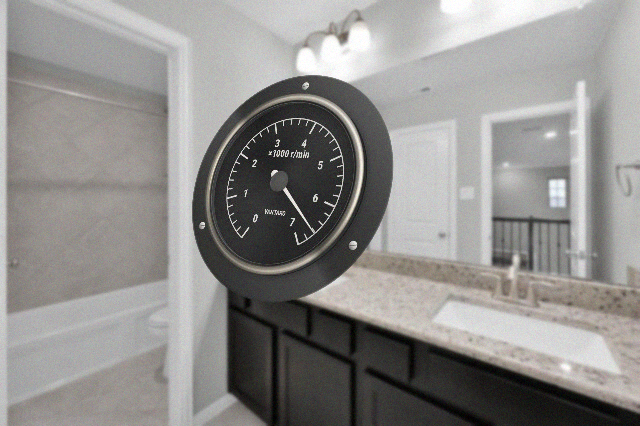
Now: 6600,rpm
